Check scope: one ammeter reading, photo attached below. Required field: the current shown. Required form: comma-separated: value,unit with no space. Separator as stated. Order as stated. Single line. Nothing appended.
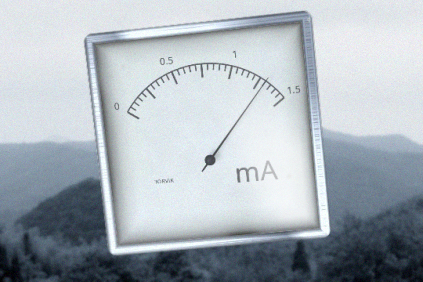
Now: 1.3,mA
